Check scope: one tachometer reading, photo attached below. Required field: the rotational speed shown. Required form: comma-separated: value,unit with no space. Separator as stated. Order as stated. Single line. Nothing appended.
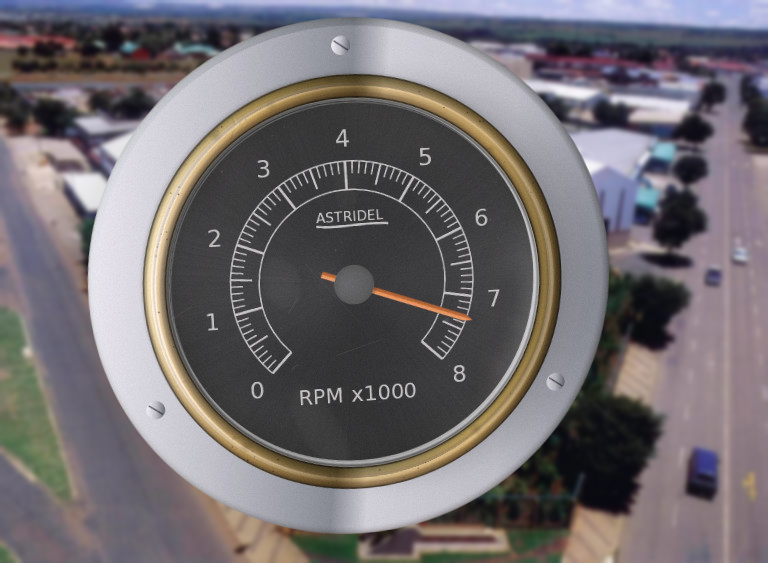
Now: 7300,rpm
